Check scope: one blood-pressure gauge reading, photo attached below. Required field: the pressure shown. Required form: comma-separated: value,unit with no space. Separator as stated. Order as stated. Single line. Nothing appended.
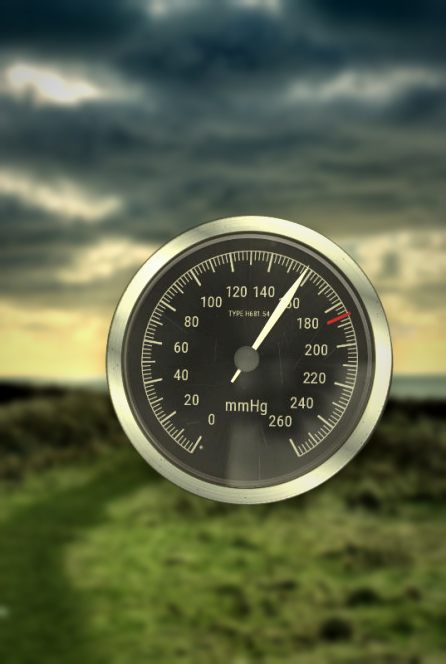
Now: 158,mmHg
